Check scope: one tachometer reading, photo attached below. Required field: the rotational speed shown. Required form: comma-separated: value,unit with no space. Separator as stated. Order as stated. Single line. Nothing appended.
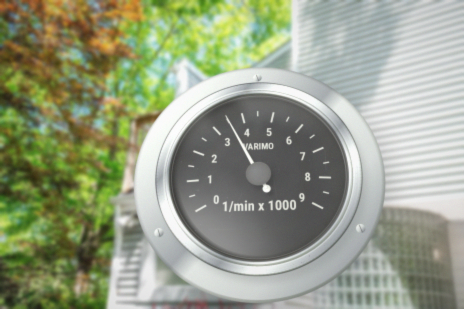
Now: 3500,rpm
